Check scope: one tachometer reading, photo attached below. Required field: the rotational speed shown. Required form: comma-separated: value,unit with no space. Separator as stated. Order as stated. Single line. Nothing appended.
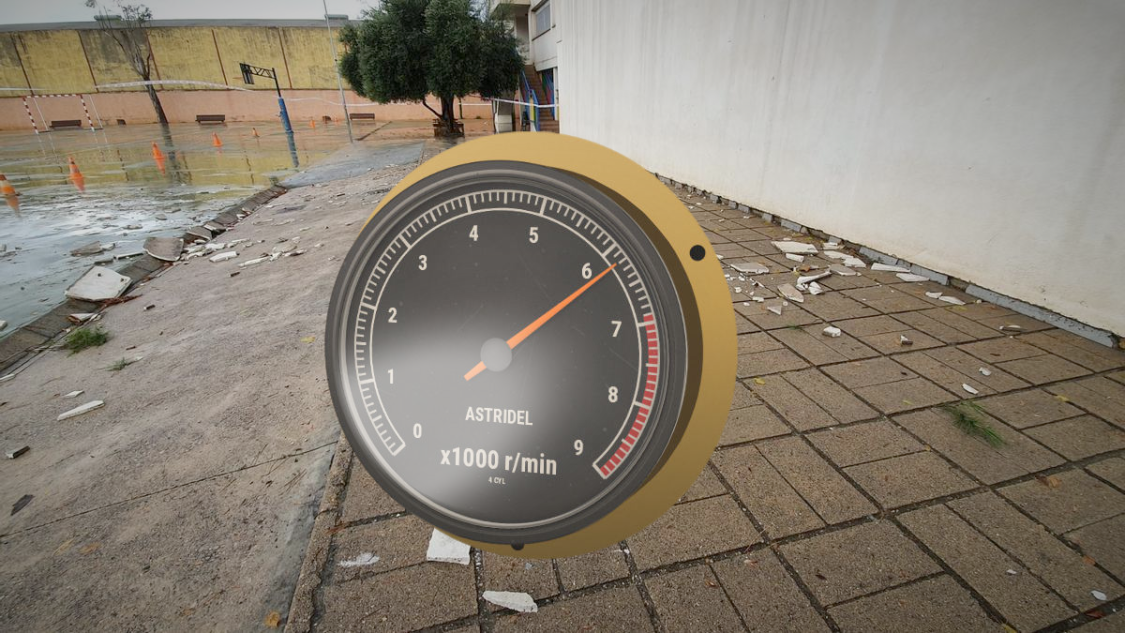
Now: 6200,rpm
